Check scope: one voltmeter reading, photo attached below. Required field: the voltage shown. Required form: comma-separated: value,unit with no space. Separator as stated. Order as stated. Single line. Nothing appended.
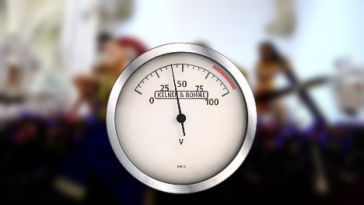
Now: 40,V
